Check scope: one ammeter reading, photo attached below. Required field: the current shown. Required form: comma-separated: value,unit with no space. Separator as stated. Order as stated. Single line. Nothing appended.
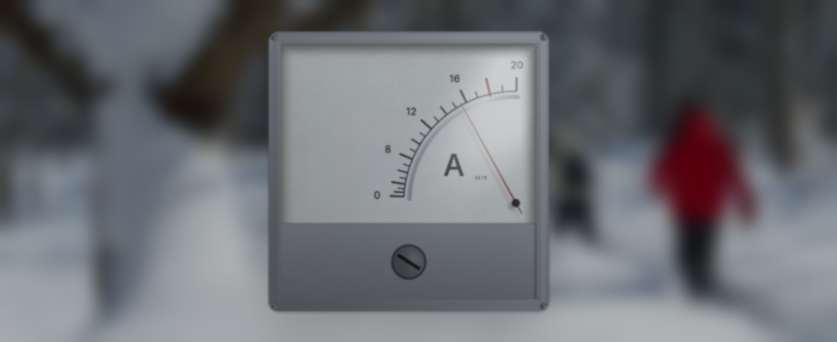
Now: 15.5,A
